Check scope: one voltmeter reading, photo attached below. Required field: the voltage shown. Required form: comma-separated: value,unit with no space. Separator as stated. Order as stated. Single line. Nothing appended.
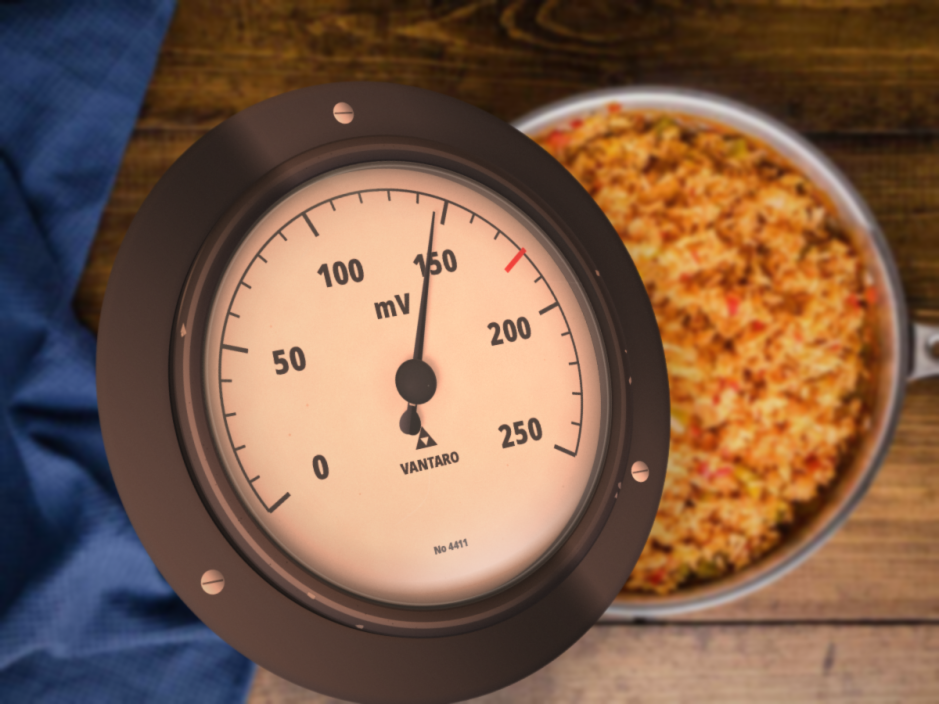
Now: 145,mV
